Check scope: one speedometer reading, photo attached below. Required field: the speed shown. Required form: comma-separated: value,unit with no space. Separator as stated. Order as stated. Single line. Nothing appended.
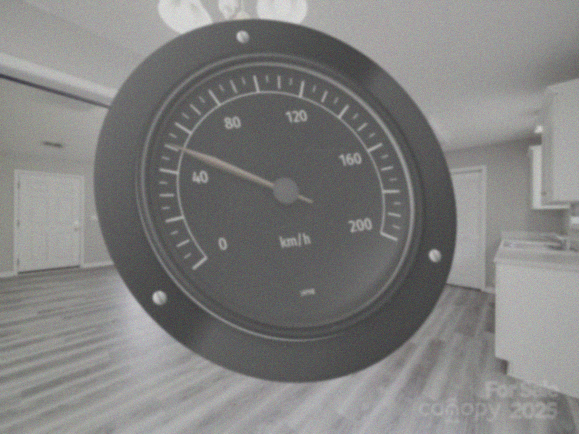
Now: 50,km/h
